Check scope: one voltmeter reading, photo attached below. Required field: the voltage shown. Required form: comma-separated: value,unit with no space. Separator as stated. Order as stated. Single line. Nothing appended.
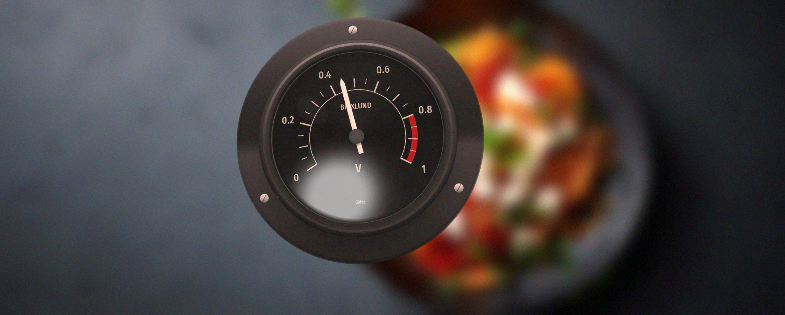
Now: 0.45,V
